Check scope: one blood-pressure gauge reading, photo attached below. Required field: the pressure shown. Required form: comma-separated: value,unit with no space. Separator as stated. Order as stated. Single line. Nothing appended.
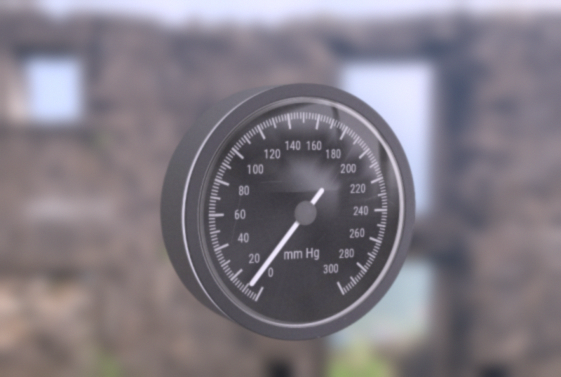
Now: 10,mmHg
